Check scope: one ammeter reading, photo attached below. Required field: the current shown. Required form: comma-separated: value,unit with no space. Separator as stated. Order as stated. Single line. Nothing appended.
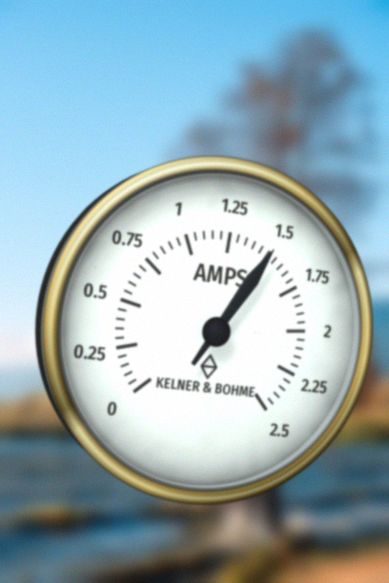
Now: 1.5,A
